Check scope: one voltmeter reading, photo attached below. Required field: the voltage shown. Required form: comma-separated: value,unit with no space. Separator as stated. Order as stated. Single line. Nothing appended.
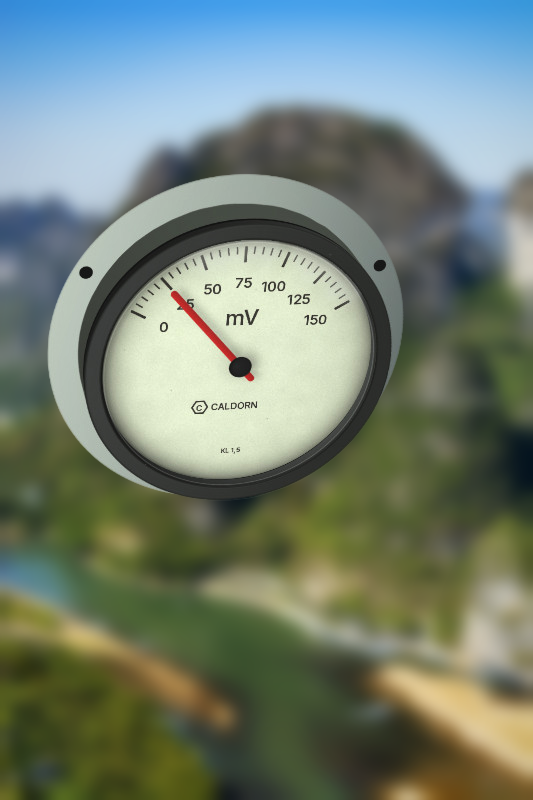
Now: 25,mV
